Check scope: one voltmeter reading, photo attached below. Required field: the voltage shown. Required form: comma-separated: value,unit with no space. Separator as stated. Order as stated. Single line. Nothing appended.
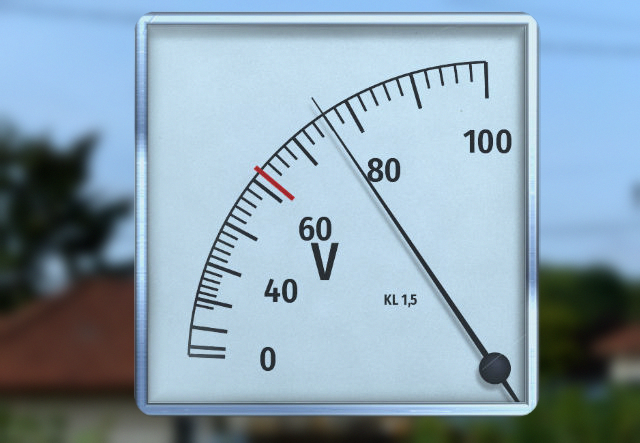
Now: 76,V
